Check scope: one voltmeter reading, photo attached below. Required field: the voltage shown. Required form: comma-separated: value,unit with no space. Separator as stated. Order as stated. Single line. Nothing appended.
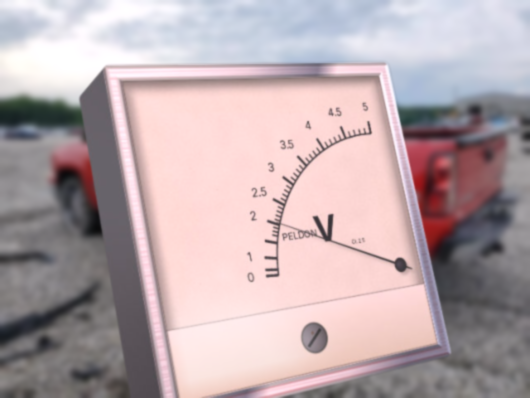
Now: 2,V
